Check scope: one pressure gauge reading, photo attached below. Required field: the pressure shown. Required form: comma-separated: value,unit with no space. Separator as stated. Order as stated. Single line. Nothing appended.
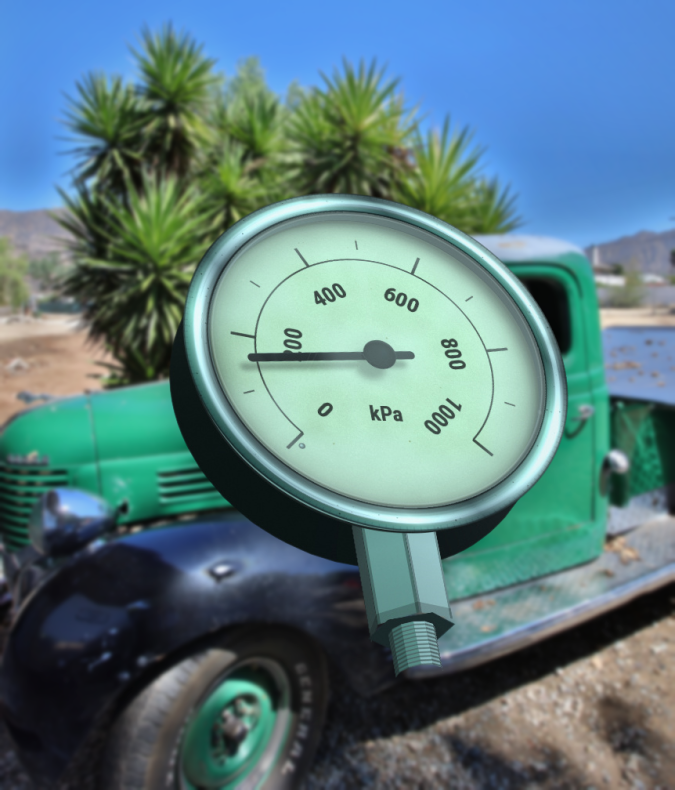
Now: 150,kPa
